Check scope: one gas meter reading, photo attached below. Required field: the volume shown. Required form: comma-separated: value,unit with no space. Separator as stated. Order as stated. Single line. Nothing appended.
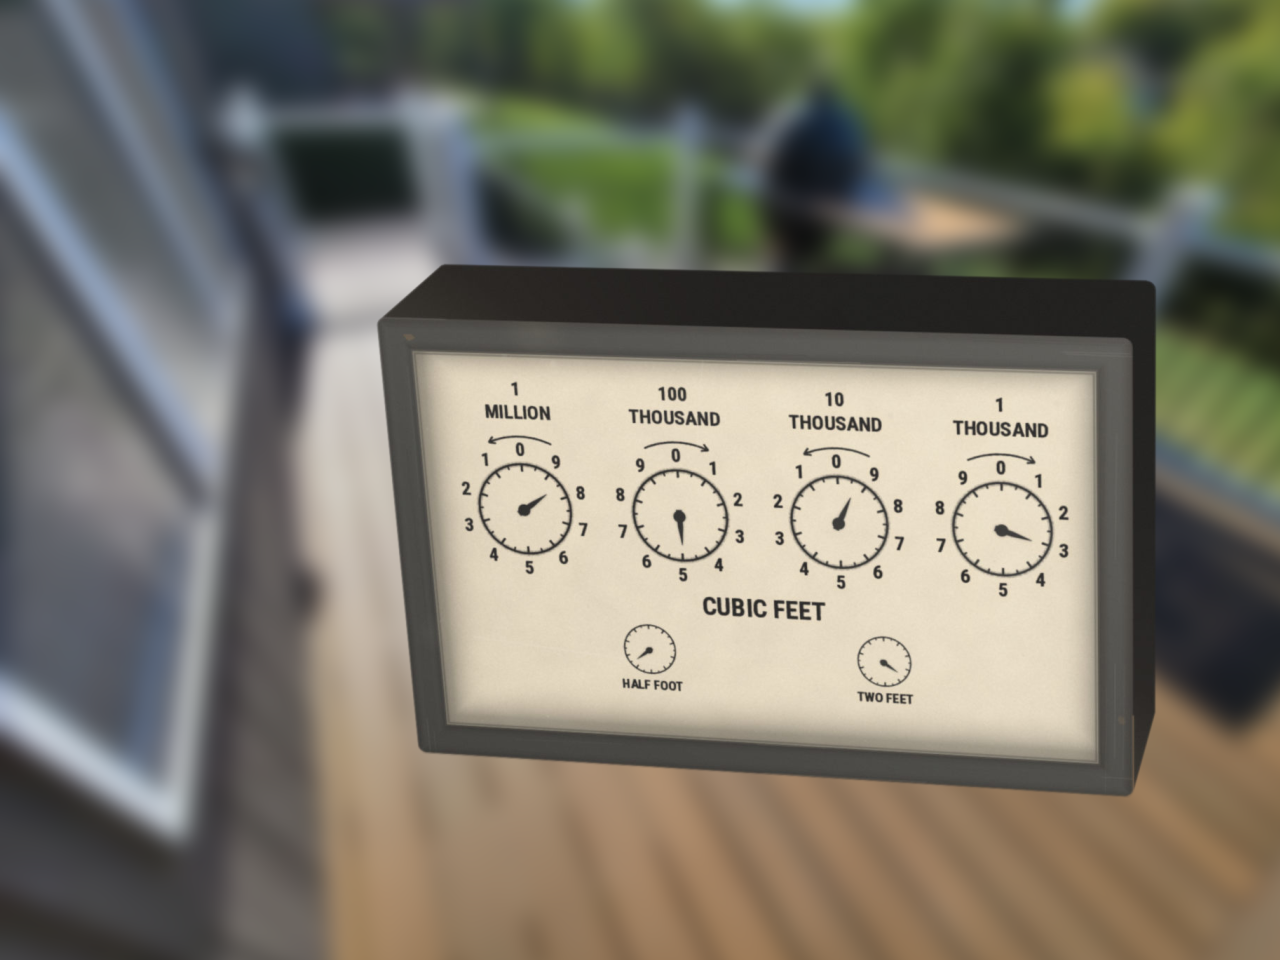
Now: 849300,ft³
